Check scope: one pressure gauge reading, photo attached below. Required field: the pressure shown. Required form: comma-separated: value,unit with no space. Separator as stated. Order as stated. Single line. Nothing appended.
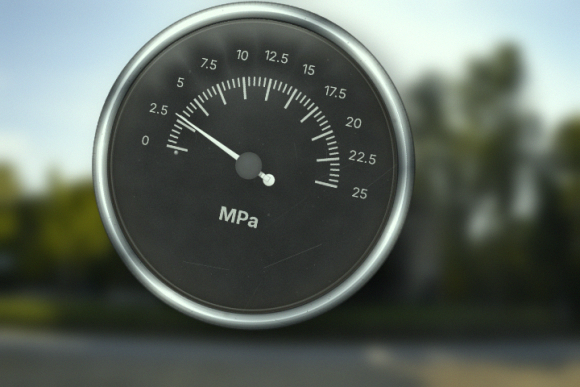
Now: 3,MPa
